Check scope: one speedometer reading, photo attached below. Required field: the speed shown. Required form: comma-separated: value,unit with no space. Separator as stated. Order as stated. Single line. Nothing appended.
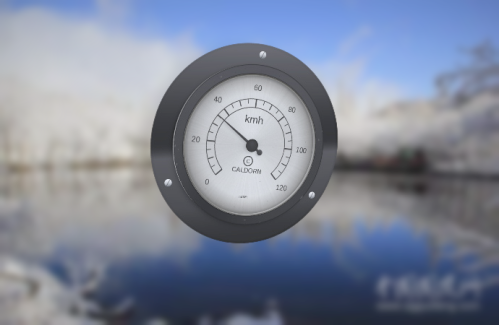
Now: 35,km/h
